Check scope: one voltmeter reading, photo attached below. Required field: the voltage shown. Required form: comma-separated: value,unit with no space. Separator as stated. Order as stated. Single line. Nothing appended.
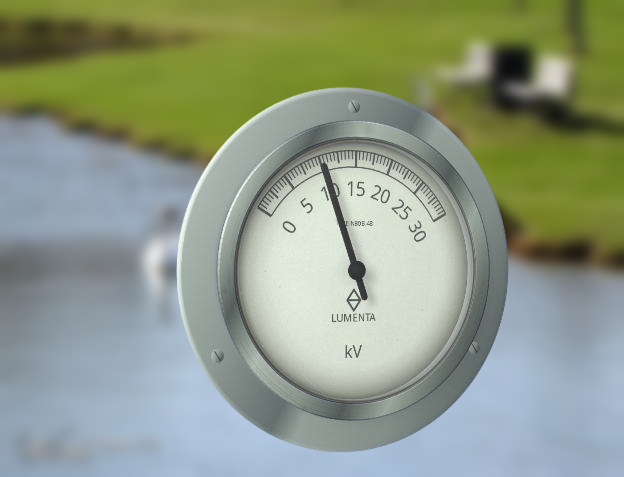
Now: 10,kV
